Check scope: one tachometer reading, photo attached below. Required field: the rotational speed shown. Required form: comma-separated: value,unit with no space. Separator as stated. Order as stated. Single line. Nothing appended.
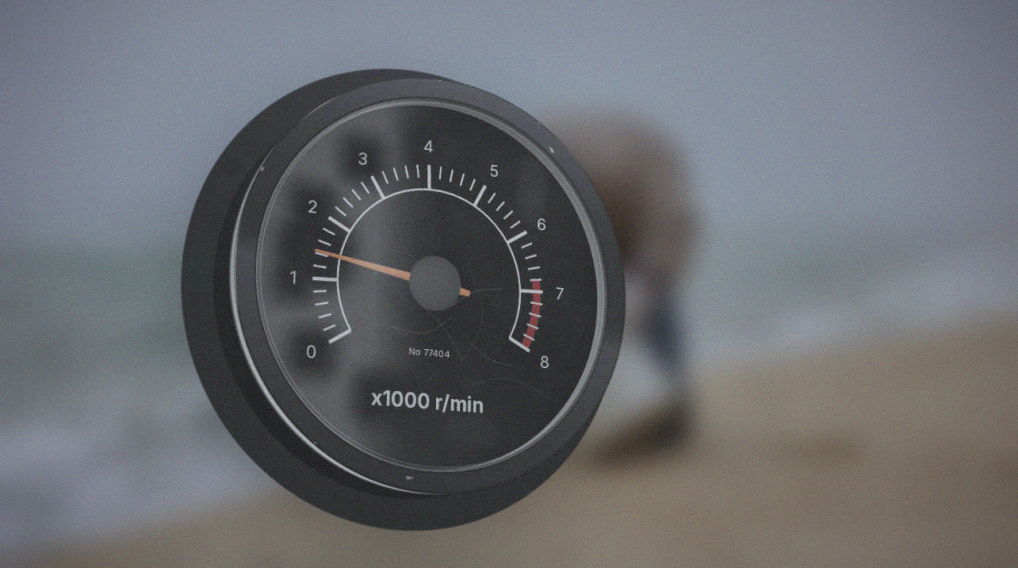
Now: 1400,rpm
